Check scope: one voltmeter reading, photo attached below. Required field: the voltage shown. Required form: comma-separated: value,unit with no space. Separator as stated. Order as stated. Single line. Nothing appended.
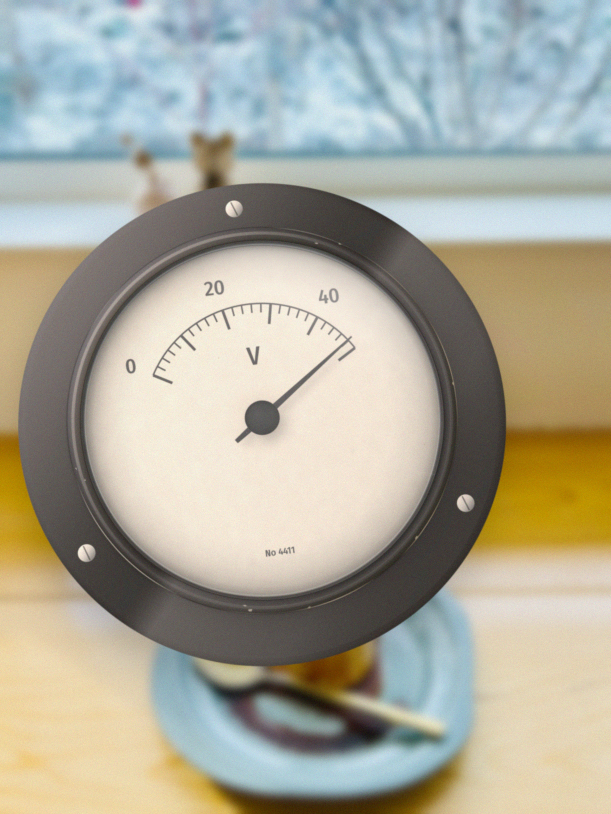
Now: 48,V
